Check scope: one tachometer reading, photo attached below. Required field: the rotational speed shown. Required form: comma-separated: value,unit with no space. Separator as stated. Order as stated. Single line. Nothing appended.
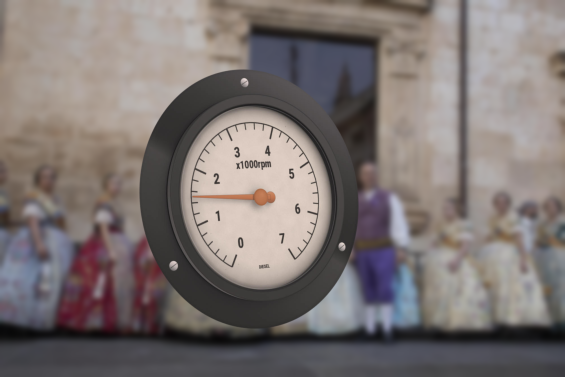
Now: 1500,rpm
